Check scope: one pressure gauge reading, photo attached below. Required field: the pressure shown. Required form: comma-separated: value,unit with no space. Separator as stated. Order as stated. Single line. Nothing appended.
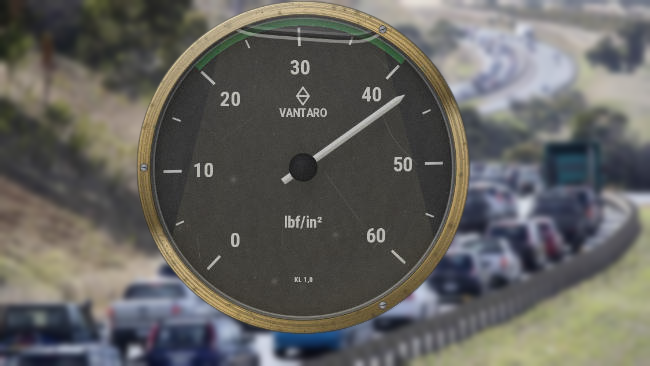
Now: 42.5,psi
